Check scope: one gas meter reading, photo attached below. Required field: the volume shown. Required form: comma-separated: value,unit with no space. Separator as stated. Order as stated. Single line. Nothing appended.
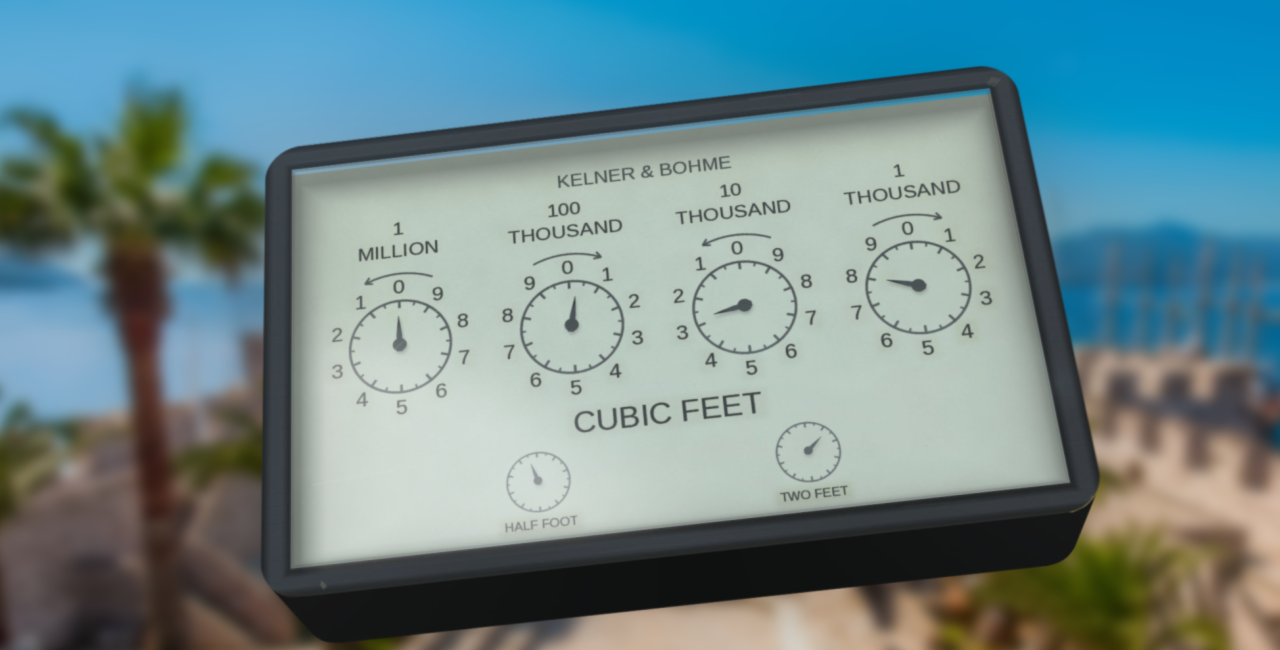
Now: 2800,ft³
